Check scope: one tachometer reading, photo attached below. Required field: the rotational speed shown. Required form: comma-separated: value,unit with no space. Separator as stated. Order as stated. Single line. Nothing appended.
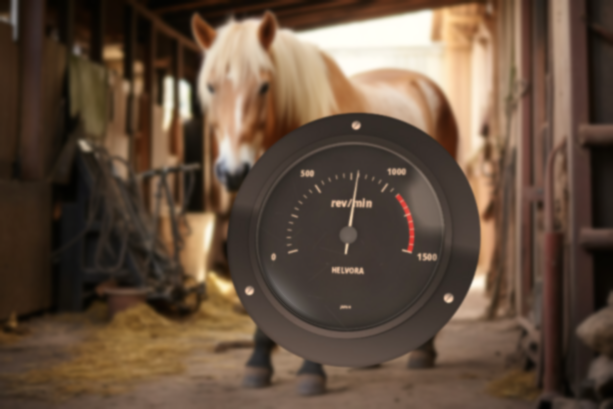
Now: 800,rpm
